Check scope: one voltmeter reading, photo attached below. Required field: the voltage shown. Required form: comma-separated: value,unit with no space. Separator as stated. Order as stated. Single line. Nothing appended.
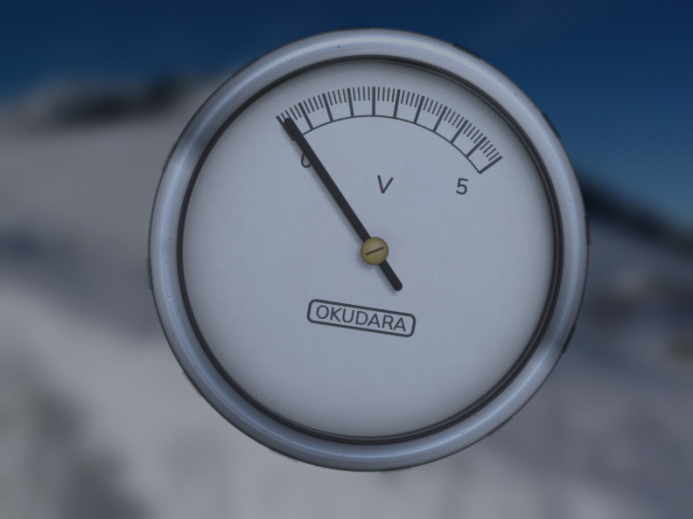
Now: 0.1,V
